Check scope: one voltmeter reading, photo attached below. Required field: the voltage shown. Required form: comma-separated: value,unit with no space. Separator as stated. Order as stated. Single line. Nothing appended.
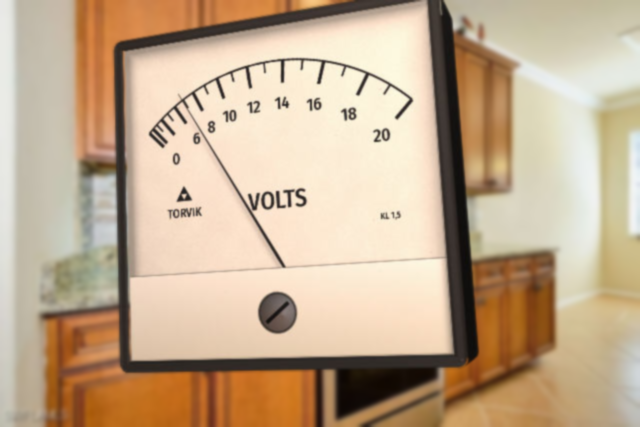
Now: 7,V
